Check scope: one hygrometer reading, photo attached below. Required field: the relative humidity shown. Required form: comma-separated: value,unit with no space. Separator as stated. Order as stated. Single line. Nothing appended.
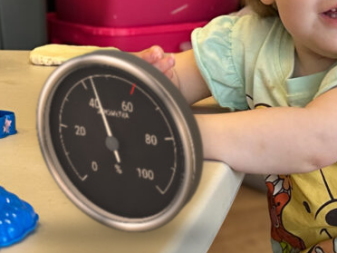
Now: 45,%
